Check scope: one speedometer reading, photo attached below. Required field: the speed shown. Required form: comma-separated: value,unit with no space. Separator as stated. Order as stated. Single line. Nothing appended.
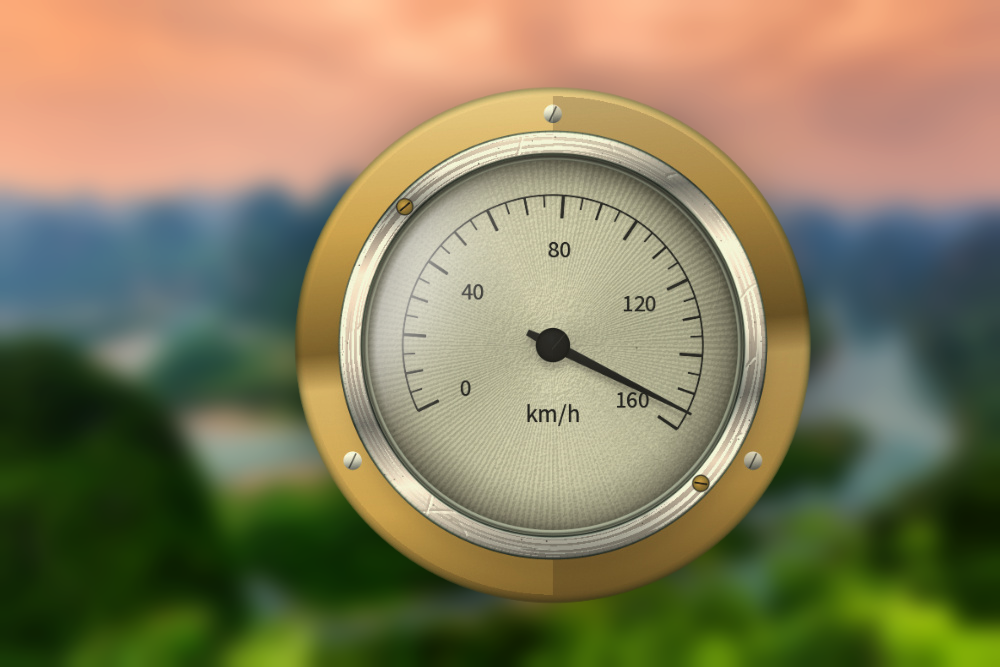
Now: 155,km/h
